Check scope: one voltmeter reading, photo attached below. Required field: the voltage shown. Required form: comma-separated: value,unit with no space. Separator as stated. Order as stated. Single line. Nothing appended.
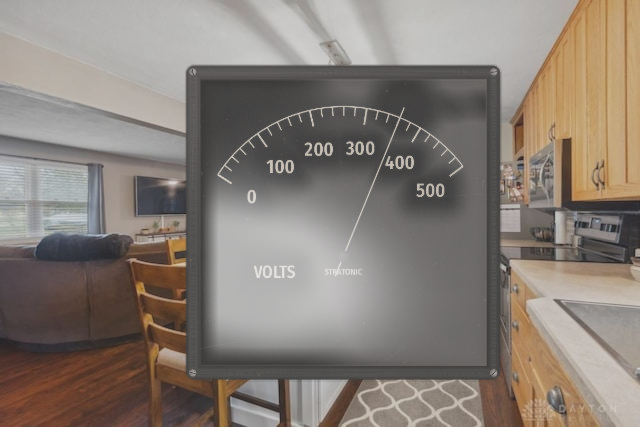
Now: 360,V
